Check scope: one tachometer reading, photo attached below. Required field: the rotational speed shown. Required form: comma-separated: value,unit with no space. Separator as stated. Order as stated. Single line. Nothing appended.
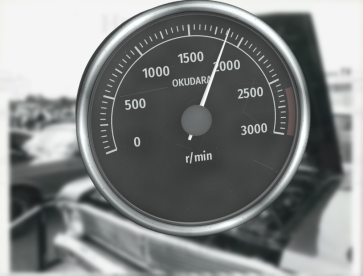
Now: 1850,rpm
